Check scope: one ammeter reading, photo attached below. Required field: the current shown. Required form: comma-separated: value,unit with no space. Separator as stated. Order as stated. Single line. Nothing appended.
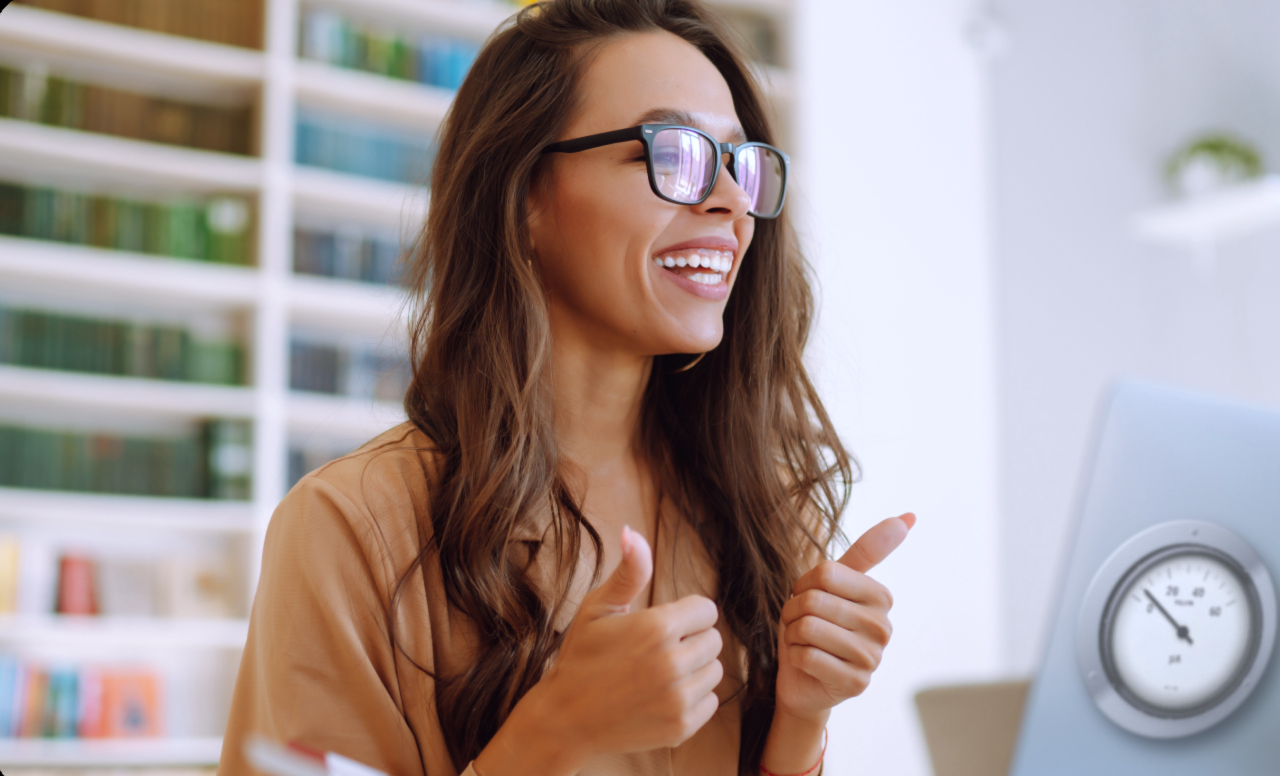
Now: 5,µA
